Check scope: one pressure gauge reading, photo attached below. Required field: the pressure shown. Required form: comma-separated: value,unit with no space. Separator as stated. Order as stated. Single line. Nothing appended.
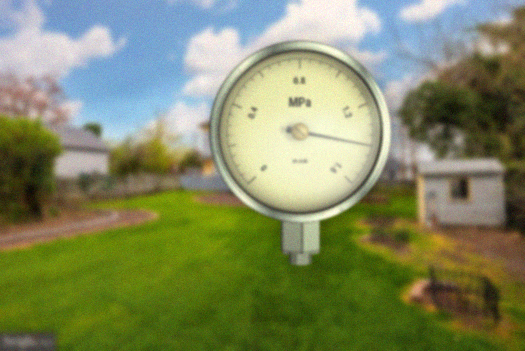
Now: 1.4,MPa
